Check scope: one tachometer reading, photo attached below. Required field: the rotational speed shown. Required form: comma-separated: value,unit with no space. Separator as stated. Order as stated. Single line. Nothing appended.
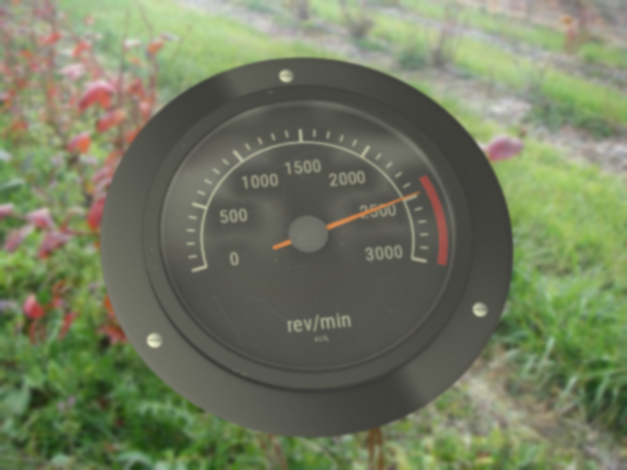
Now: 2500,rpm
